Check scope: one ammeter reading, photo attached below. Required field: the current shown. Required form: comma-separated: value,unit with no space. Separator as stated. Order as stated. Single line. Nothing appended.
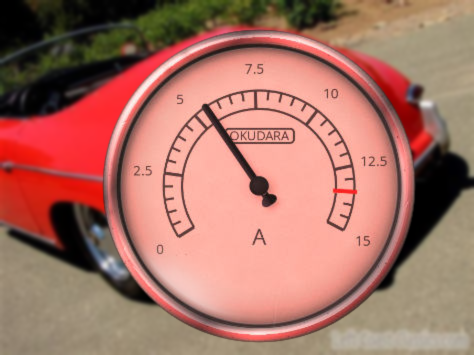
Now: 5.5,A
